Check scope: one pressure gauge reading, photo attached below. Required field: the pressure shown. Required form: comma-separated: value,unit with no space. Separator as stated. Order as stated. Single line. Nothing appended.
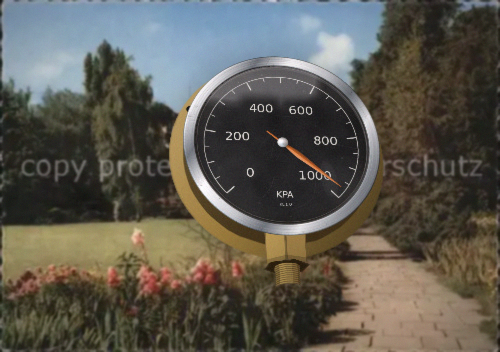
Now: 975,kPa
